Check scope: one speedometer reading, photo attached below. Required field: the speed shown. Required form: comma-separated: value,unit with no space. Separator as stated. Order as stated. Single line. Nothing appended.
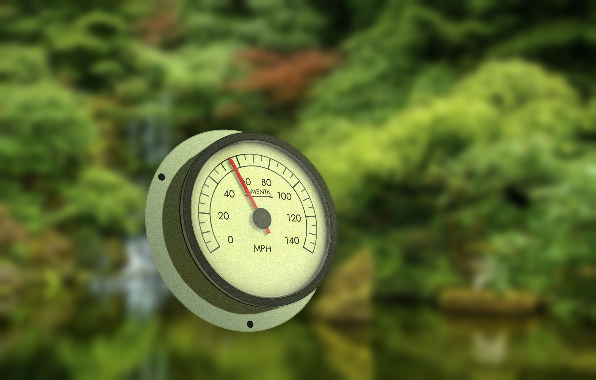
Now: 55,mph
